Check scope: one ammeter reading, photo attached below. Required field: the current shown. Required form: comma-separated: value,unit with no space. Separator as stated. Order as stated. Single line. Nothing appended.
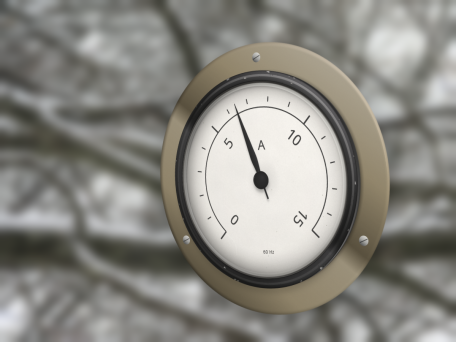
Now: 6.5,A
